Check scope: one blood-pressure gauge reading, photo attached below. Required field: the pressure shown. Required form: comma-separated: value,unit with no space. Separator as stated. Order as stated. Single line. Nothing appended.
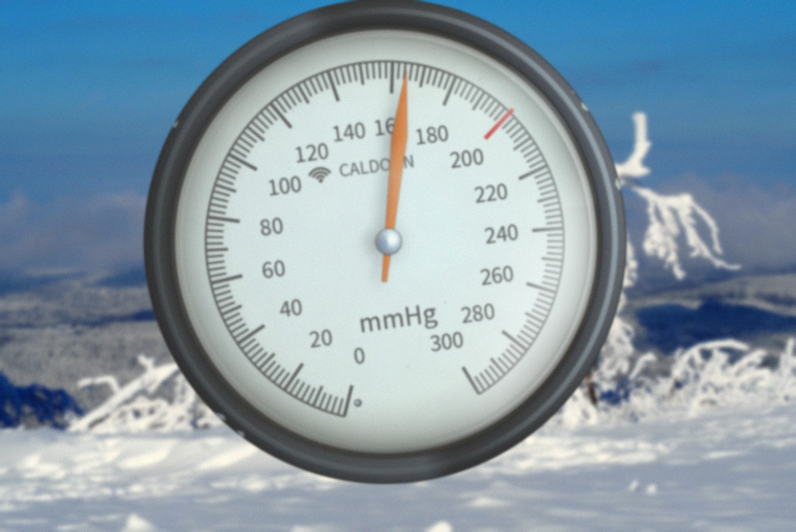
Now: 164,mmHg
